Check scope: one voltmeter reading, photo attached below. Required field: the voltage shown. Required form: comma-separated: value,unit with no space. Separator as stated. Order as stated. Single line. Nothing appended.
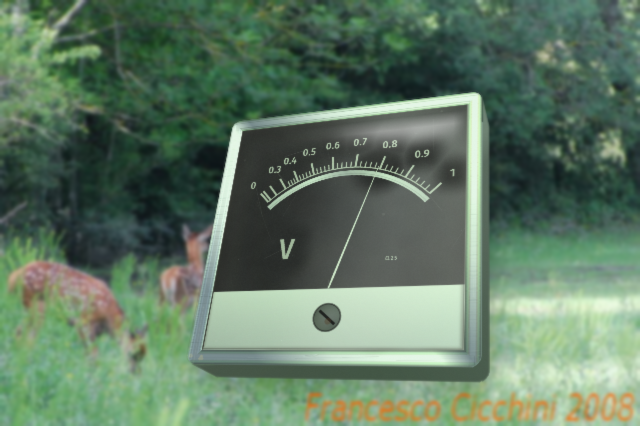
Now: 0.8,V
